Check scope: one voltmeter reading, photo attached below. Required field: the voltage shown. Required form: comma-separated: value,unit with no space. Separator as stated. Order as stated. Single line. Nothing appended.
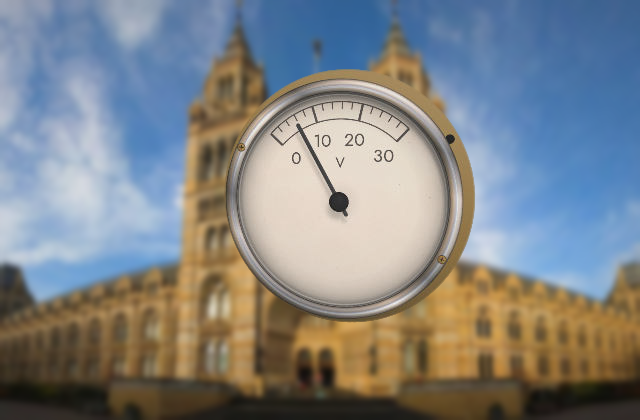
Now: 6,V
